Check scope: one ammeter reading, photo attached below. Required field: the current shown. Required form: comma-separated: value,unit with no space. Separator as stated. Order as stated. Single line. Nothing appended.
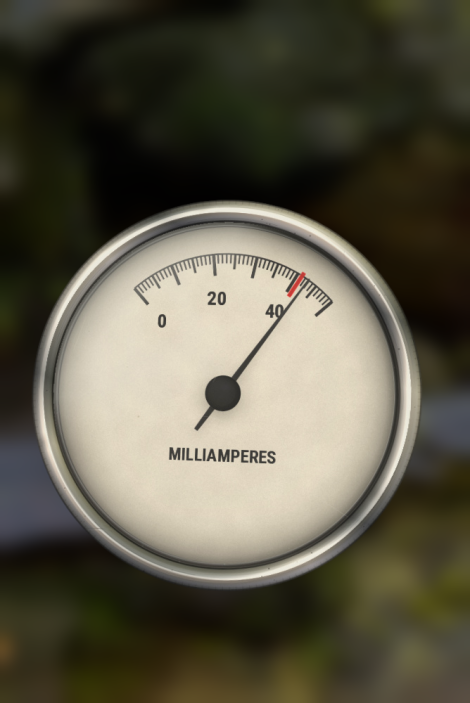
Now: 43,mA
